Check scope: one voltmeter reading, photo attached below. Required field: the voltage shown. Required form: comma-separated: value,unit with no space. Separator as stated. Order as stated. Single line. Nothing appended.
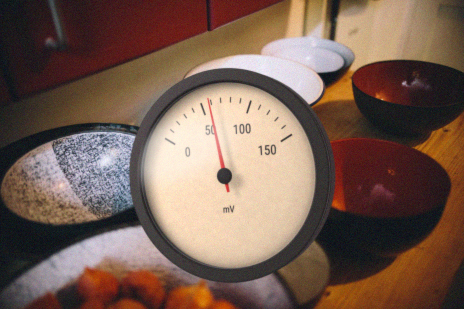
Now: 60,mV
